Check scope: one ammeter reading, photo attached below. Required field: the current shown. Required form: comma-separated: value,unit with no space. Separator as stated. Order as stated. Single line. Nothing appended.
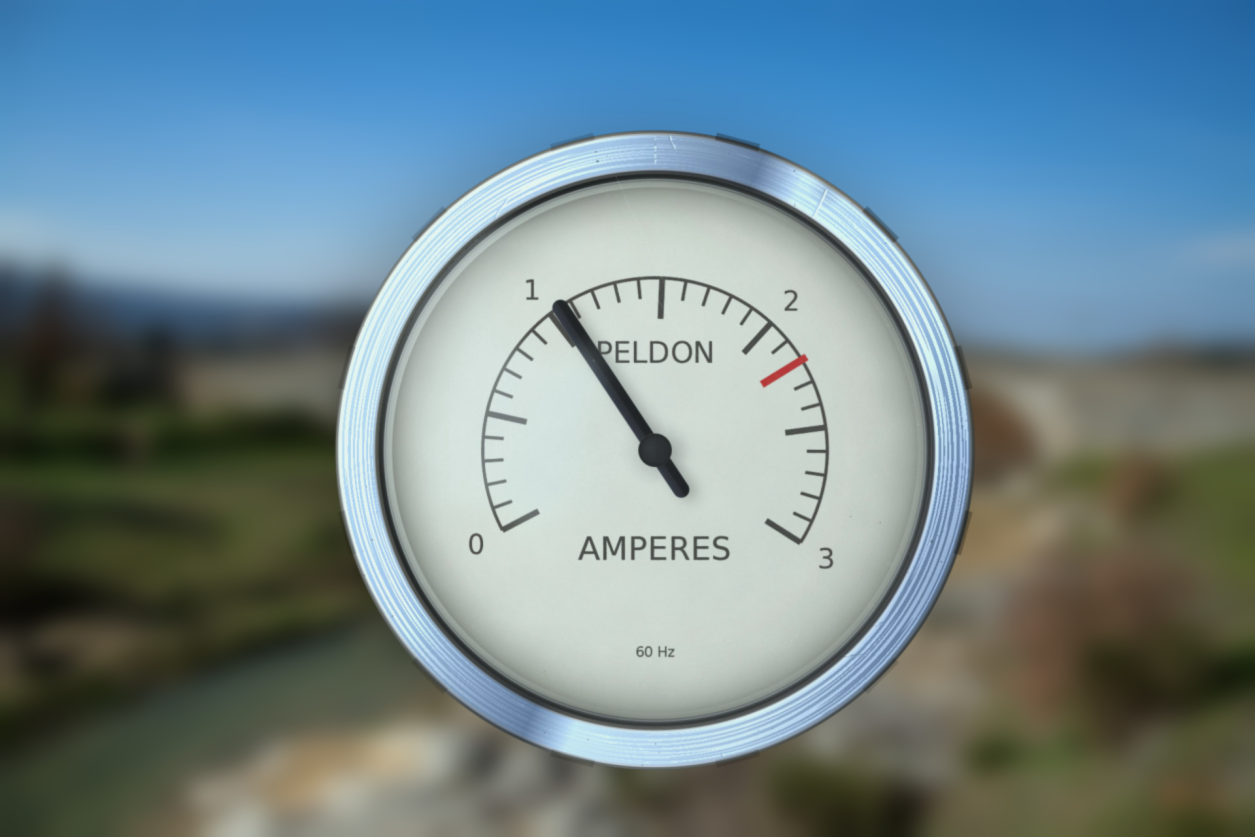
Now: 1.05,A
